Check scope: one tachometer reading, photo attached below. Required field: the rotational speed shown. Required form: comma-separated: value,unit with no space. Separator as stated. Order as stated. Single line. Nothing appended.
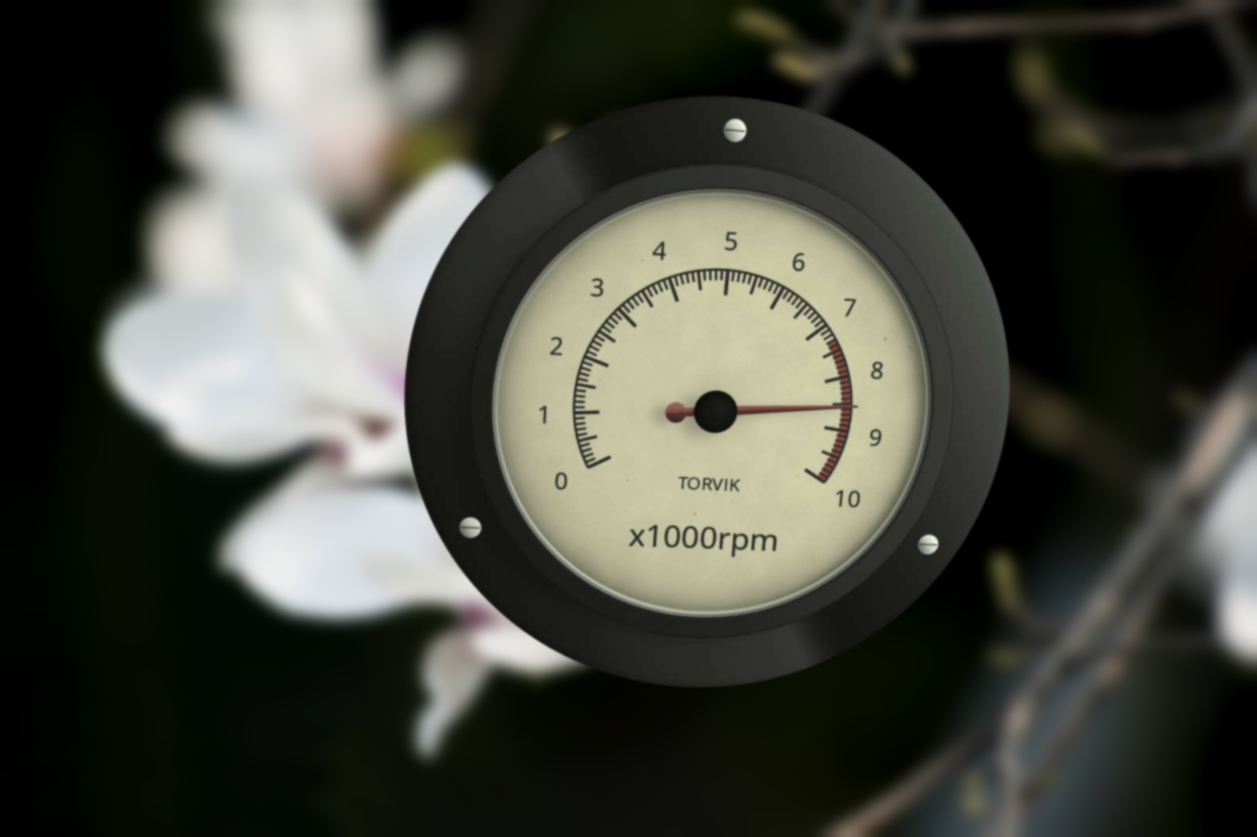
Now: 8500,rpm
